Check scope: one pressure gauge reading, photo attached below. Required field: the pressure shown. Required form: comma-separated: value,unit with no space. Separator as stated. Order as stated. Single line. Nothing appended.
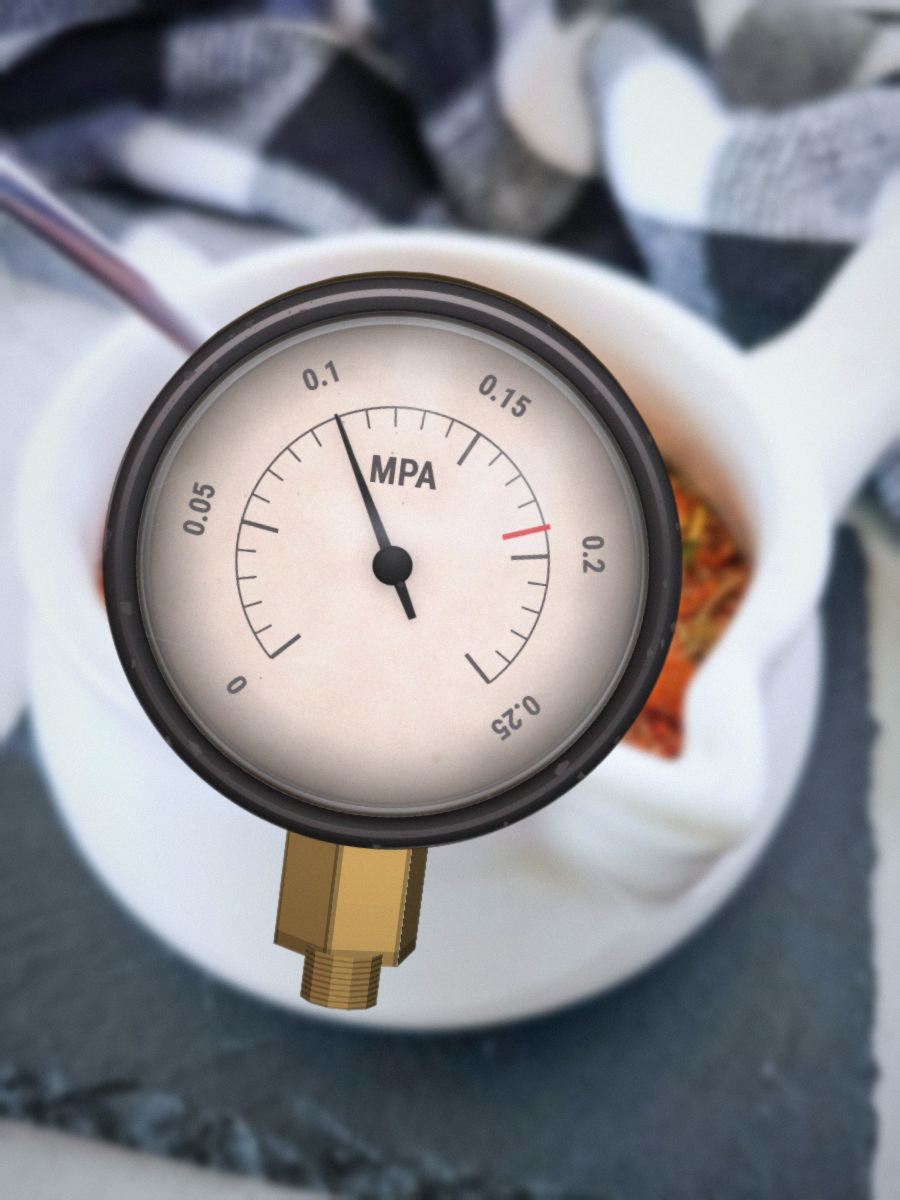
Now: 0.1,MPa
